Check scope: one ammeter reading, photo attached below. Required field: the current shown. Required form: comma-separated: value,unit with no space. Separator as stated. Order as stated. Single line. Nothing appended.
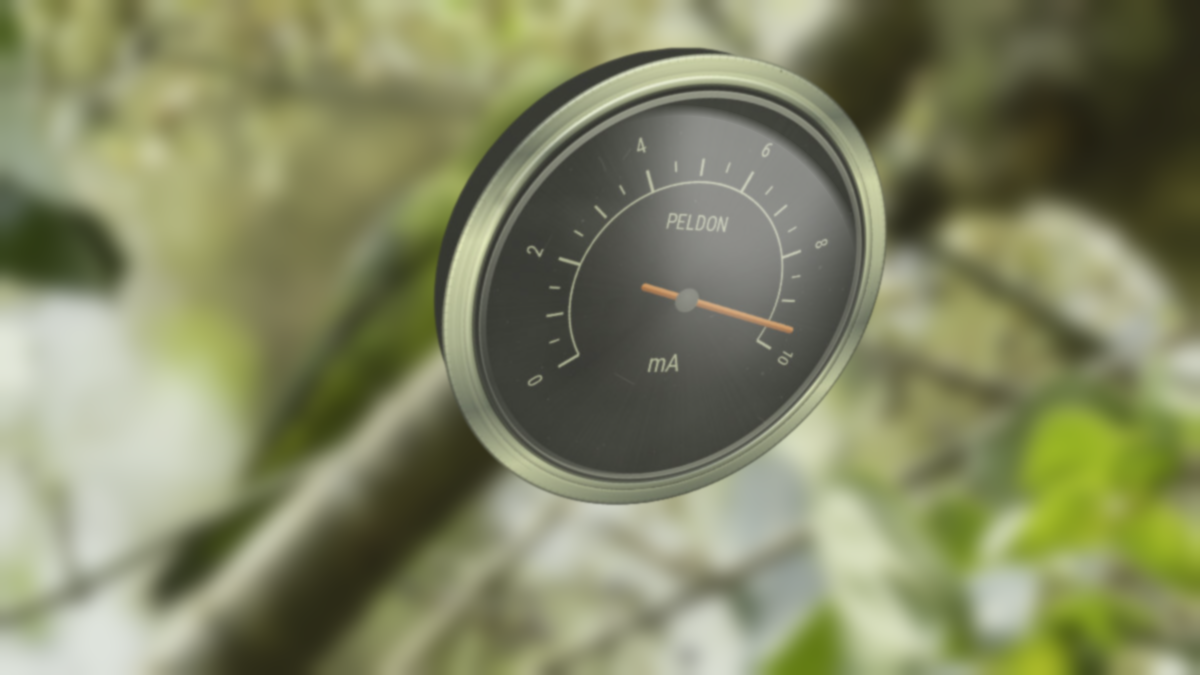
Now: 9.5,mA
